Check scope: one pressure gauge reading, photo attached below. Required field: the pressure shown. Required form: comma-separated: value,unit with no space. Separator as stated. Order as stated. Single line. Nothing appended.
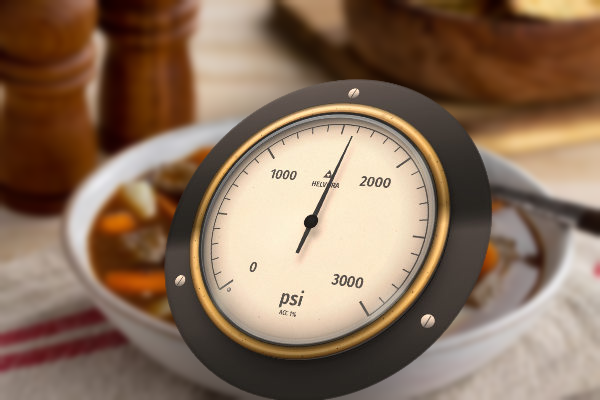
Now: 1600,psi
